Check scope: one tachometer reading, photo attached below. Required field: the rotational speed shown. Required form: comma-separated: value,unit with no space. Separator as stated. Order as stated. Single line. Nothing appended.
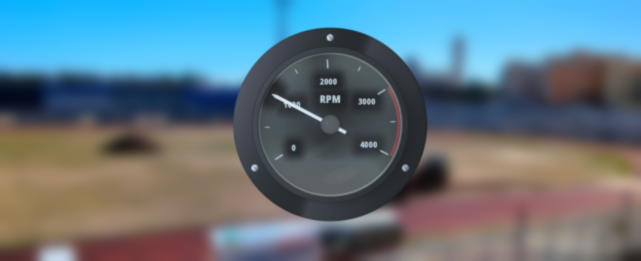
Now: 1000,rpm
